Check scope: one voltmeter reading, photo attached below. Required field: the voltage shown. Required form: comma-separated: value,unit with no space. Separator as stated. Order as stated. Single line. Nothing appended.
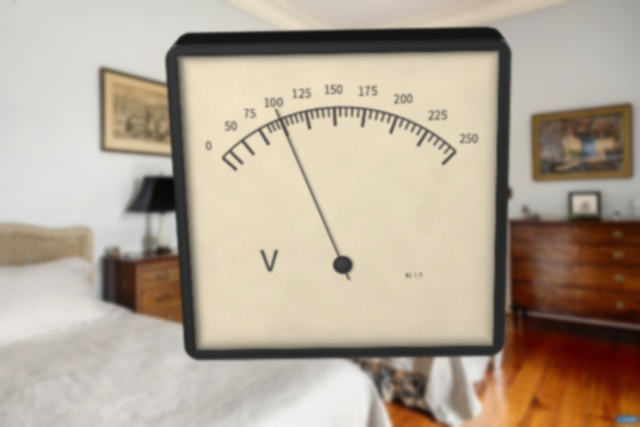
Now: 100,V
